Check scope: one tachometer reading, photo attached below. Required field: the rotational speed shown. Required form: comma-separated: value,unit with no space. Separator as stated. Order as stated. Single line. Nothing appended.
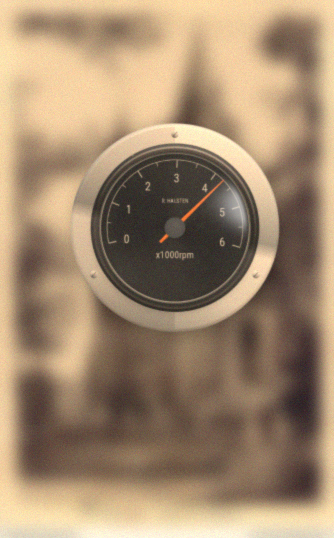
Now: 4250,rpm
